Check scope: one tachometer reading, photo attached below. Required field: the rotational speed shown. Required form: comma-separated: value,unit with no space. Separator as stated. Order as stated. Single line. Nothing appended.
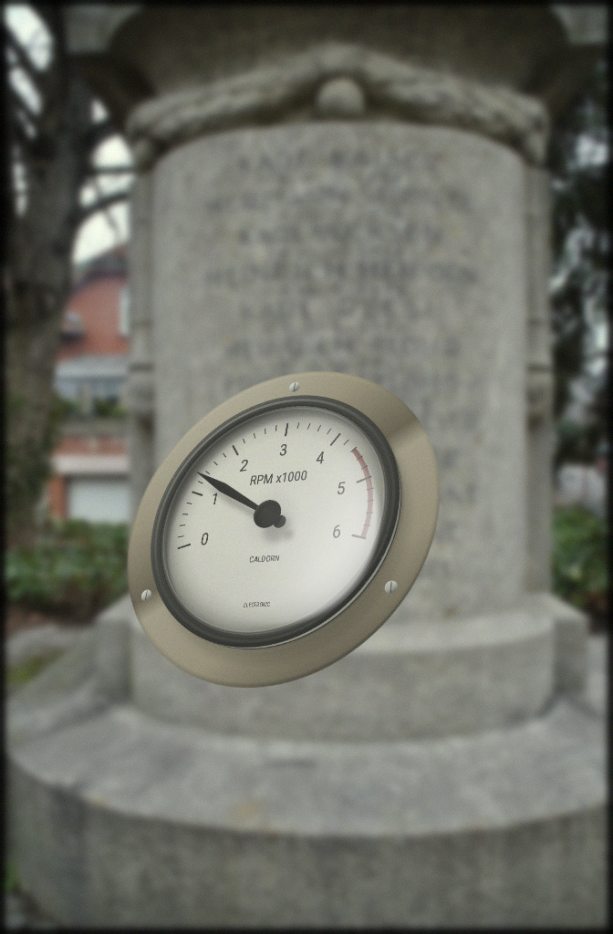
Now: 1300,rpm
